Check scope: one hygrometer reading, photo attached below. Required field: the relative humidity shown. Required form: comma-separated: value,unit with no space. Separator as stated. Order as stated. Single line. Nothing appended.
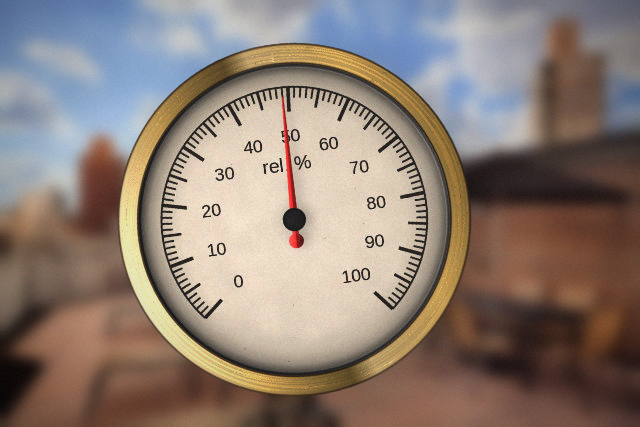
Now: 49,%
